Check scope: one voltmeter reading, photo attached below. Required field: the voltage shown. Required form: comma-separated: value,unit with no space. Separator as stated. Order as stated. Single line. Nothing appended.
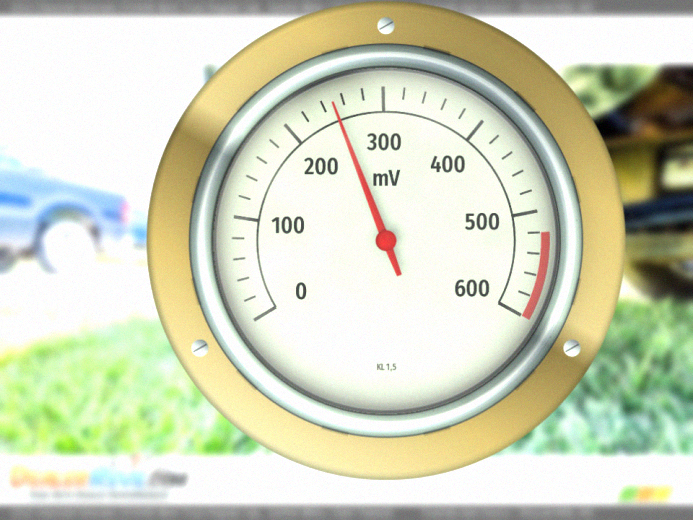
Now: 250,mV
